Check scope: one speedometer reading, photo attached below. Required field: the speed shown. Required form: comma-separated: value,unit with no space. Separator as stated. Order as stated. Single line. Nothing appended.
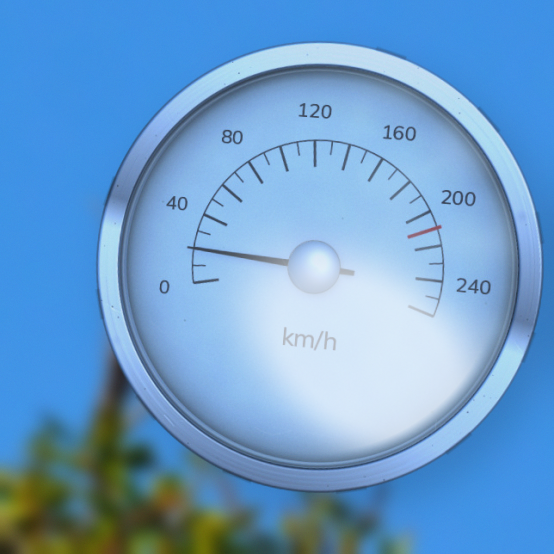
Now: 20,km/h
